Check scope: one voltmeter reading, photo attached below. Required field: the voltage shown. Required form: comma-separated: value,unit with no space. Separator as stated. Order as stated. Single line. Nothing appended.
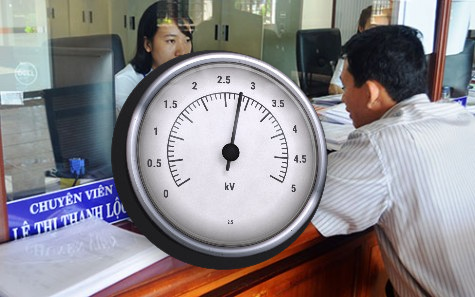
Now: 2.8,kV
